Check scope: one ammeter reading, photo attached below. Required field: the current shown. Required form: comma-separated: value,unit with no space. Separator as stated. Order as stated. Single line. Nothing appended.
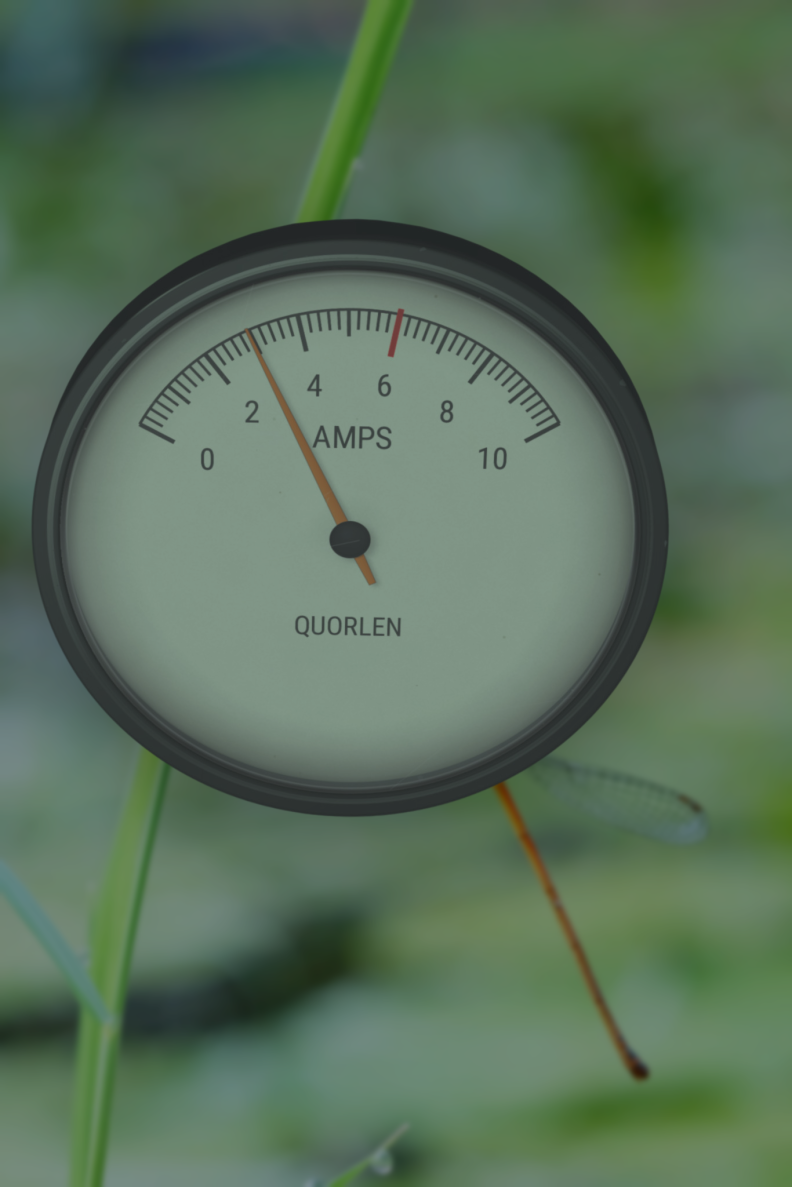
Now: 3,A
